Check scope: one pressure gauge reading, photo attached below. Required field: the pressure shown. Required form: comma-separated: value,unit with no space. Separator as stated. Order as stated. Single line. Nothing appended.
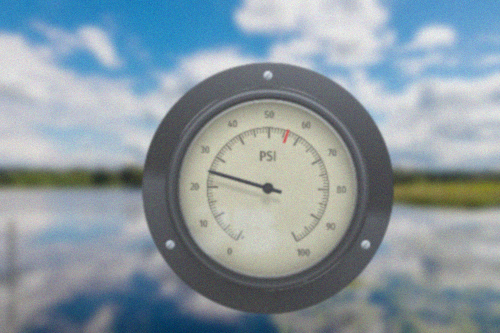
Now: 25,psi
